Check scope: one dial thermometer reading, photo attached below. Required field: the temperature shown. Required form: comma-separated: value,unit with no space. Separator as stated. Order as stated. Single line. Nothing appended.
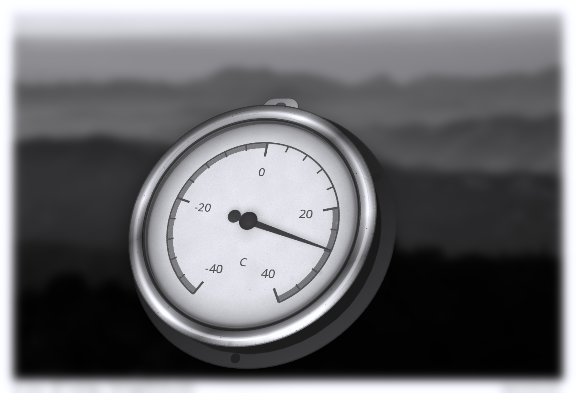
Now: 28,°C
